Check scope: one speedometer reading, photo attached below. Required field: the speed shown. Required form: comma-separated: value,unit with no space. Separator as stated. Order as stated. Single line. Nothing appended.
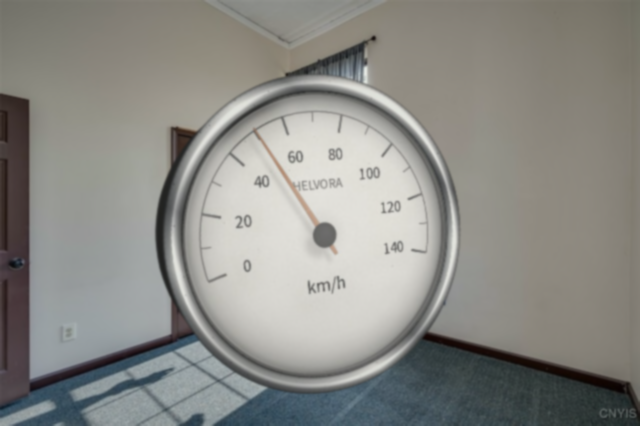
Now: 50,km/h
